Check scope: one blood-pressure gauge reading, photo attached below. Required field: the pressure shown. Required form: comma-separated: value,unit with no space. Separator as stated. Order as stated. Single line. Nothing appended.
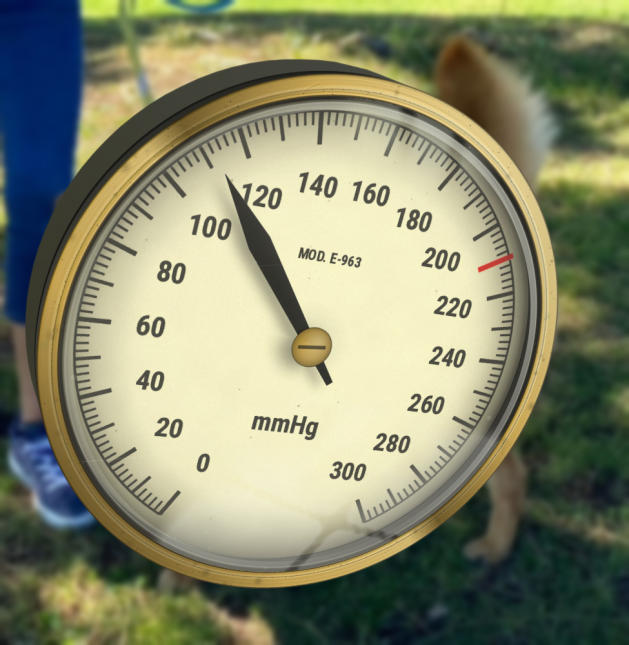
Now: 112,mmHg
